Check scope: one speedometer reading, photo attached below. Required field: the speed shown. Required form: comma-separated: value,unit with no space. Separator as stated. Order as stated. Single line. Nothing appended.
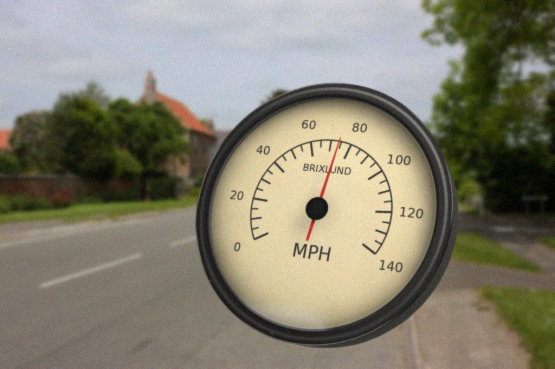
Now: 75,mph
